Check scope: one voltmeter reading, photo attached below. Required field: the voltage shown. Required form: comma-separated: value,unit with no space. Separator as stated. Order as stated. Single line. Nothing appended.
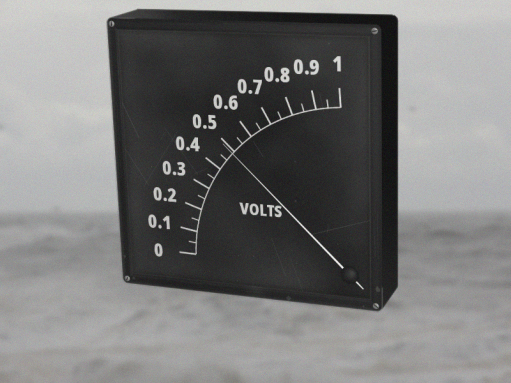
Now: 0.5,V
